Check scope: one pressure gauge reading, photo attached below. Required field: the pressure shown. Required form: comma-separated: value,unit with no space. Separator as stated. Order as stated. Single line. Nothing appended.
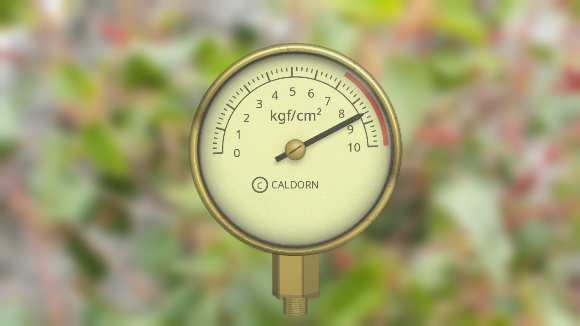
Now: 8.6,kg/cm²
